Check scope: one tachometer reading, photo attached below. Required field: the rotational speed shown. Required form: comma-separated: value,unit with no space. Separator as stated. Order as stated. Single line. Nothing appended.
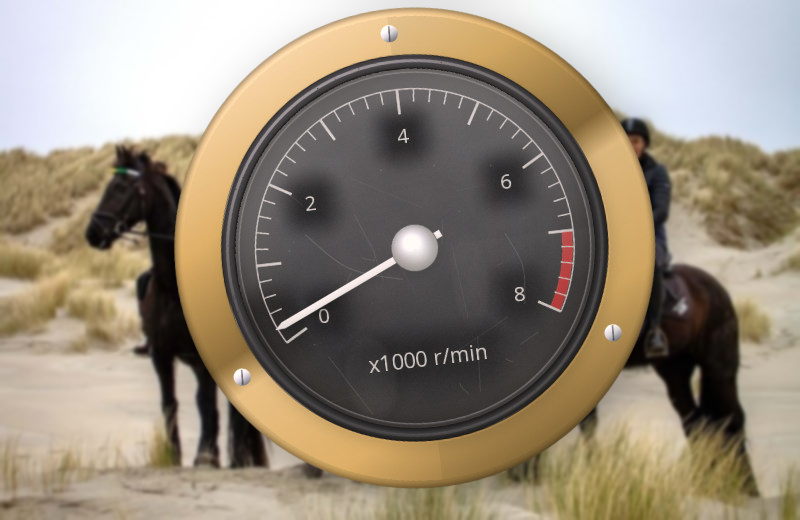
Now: 200,rpm
